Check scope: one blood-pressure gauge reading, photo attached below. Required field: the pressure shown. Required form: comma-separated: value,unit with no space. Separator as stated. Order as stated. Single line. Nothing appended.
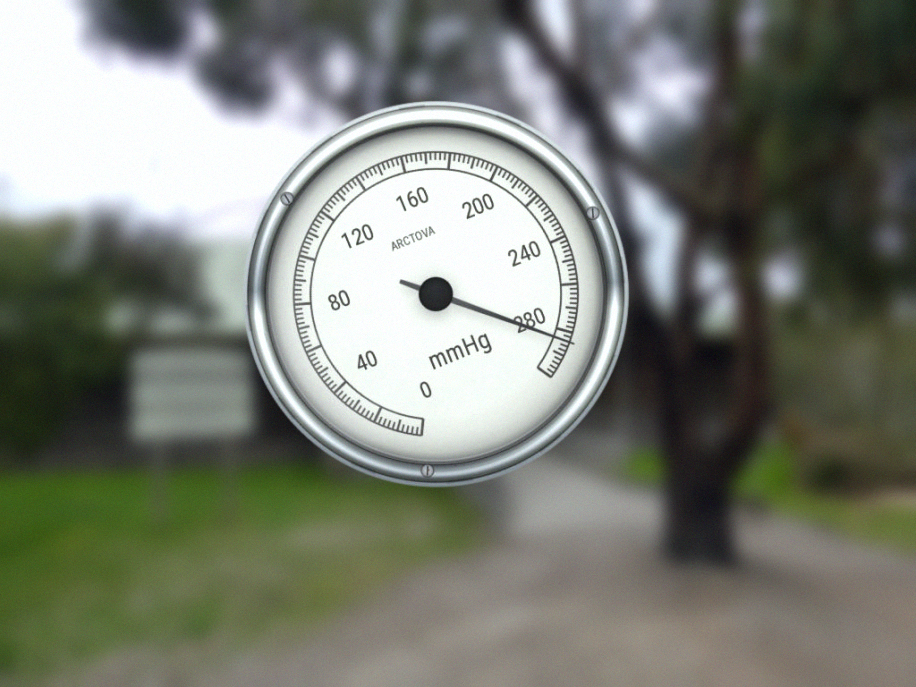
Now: 284,mmHg
